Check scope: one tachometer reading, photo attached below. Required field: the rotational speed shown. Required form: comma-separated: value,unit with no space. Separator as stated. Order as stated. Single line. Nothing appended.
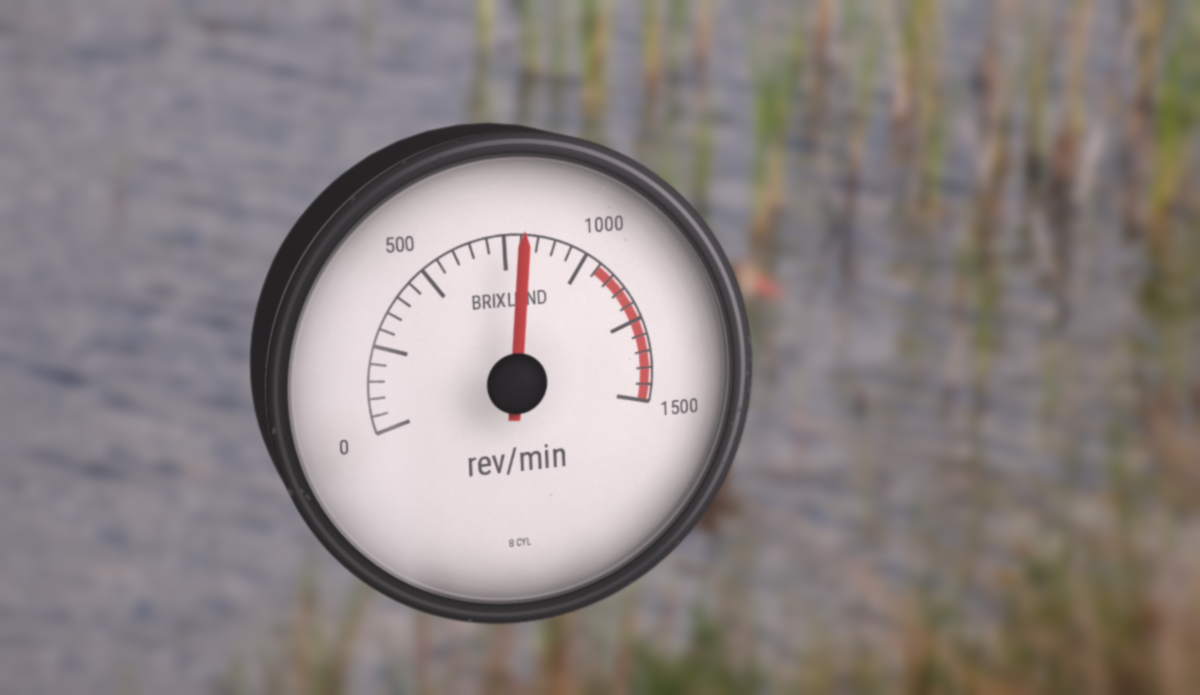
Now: 800,rpm
